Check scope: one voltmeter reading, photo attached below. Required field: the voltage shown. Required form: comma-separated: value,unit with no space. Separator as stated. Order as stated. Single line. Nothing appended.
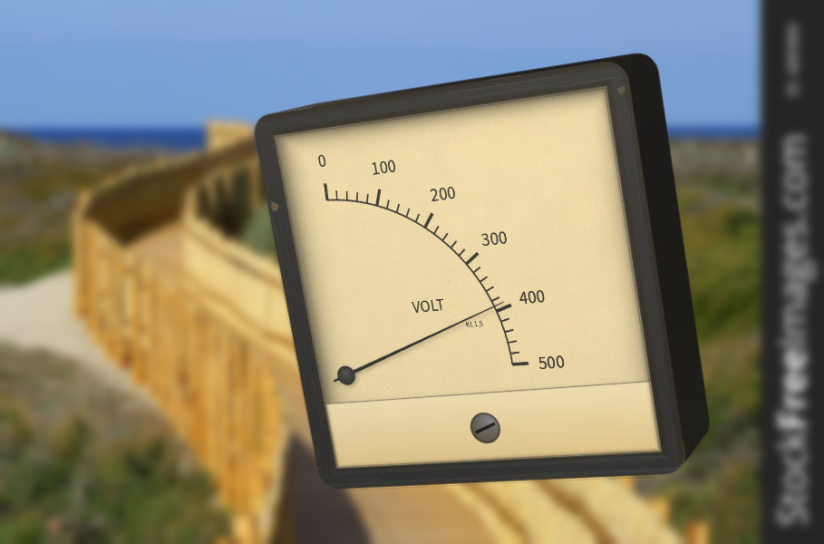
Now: 390,V
